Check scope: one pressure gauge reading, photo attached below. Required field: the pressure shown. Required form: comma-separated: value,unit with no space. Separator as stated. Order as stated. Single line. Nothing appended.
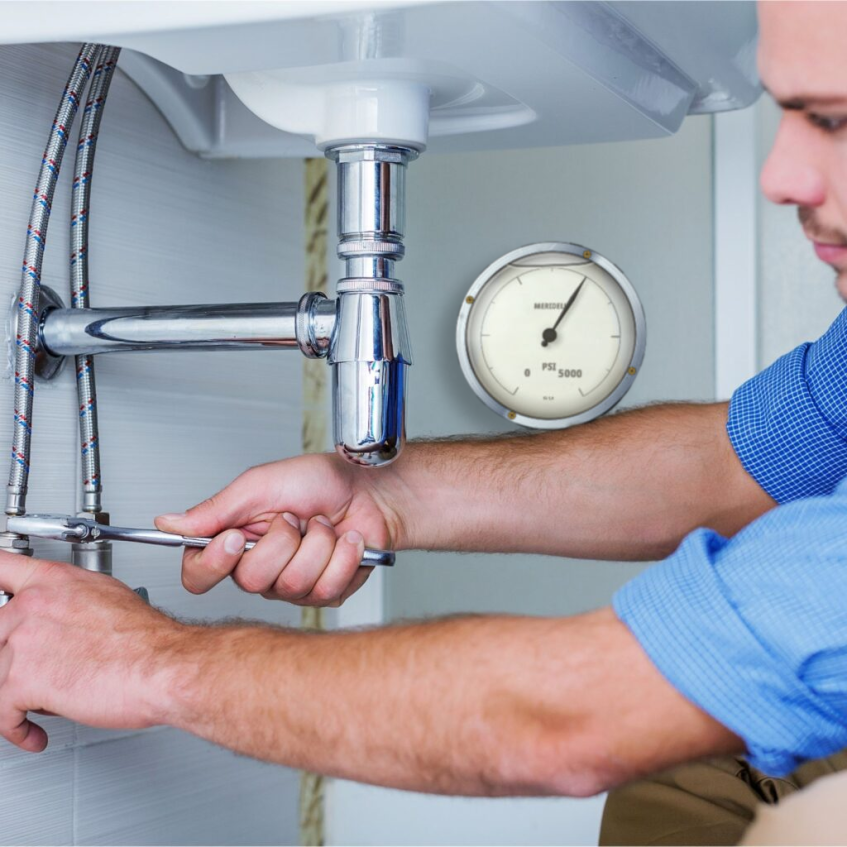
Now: 3000,psi
